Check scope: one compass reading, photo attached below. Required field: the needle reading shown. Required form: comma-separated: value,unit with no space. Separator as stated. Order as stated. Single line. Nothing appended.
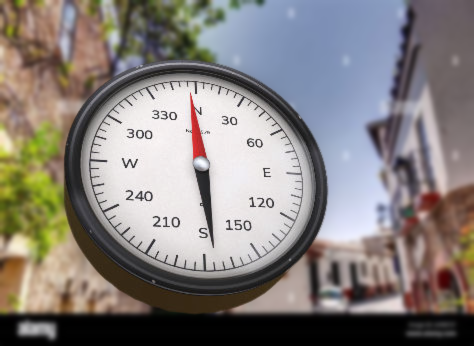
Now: 355,°
